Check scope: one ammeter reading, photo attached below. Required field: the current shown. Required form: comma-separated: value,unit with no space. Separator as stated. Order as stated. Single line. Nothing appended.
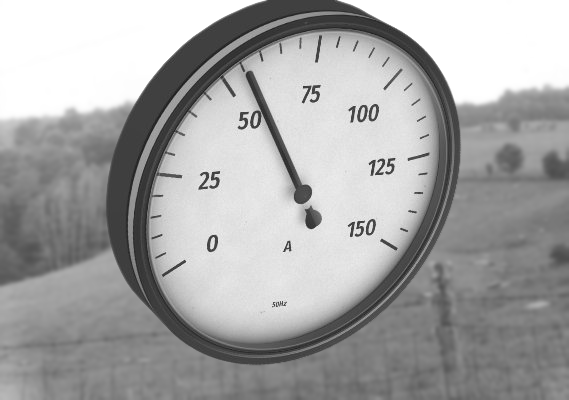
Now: 55,A
